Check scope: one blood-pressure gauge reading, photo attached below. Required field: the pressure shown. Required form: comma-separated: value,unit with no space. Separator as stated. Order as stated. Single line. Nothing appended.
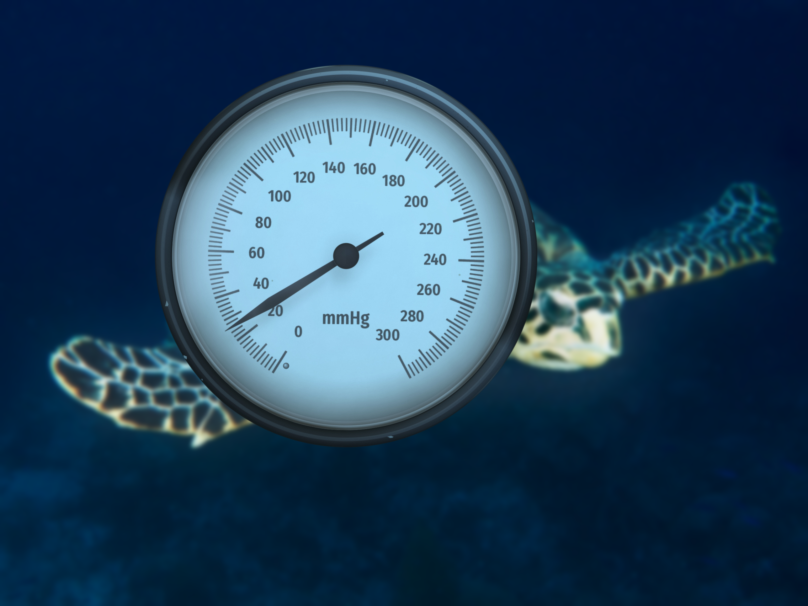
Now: 26,mmHg
